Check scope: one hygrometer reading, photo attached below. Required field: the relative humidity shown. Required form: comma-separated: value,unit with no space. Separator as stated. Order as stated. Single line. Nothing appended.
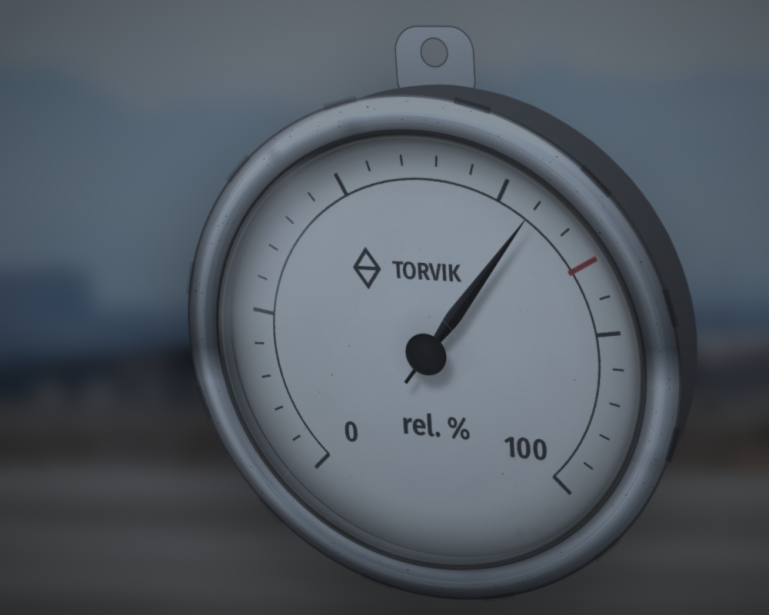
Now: 64,%
